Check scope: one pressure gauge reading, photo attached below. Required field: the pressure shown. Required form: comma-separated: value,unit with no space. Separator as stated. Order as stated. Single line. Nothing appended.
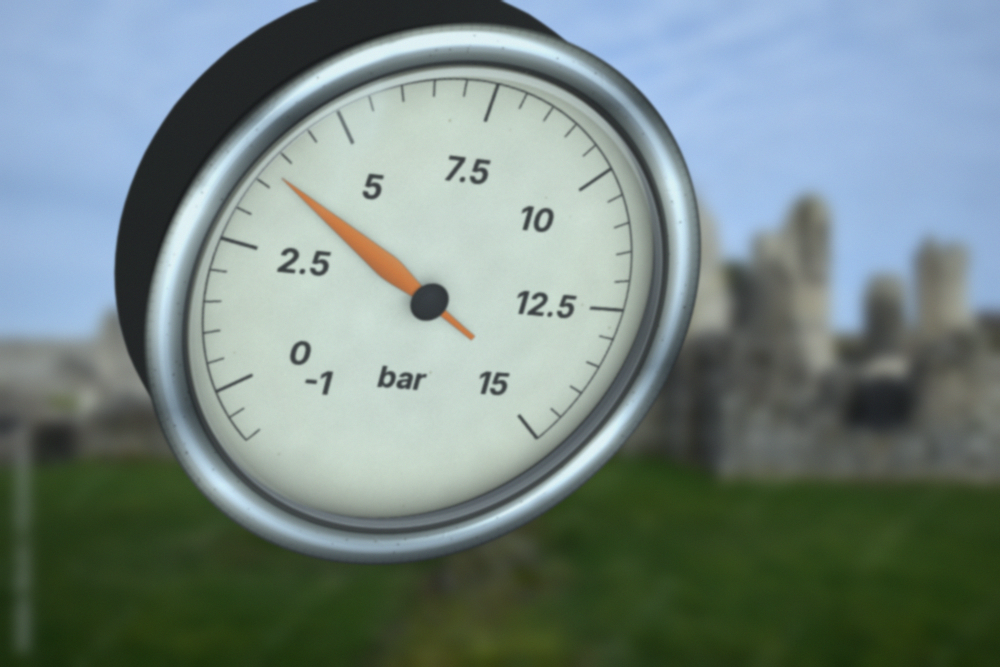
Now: 3.75,bar
